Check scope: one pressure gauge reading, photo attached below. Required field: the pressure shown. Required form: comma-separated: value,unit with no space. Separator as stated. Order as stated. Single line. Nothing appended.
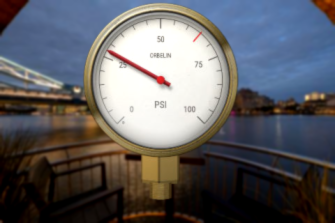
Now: 27.5,psi
